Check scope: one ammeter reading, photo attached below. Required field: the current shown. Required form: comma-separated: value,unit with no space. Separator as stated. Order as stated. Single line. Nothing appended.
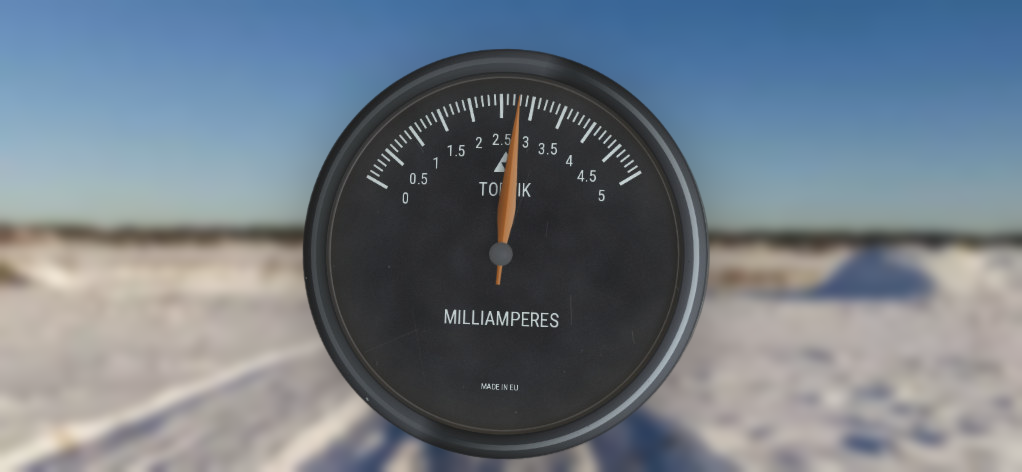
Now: 2.8,mA
